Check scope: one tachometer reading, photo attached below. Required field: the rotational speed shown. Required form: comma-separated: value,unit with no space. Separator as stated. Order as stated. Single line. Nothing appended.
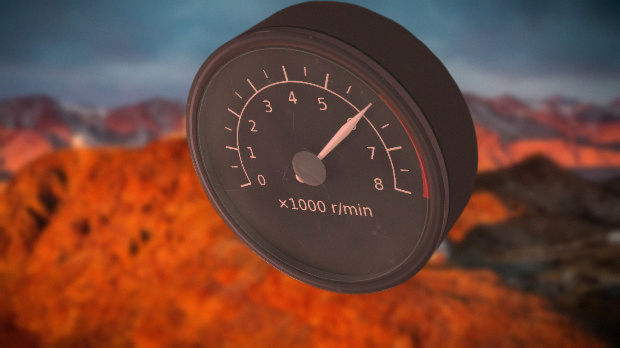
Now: 6000,rpm
